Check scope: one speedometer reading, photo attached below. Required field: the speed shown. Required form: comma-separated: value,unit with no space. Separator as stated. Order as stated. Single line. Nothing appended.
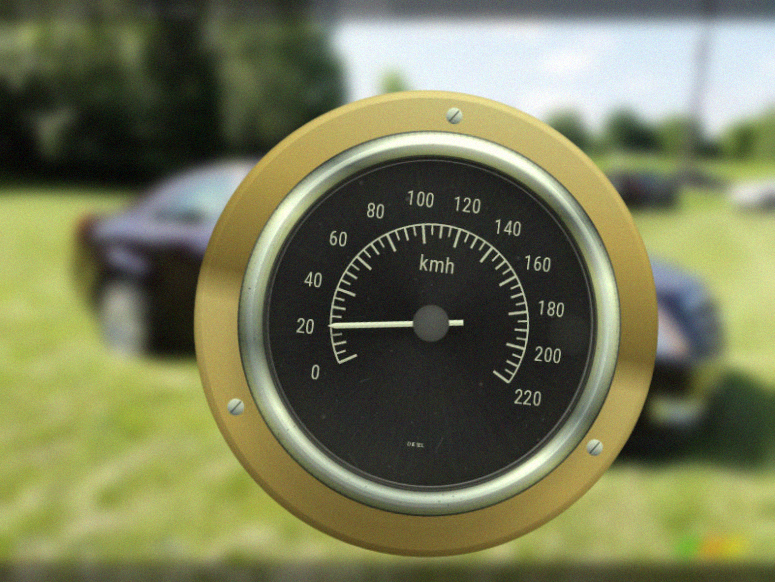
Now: 20,km/h
